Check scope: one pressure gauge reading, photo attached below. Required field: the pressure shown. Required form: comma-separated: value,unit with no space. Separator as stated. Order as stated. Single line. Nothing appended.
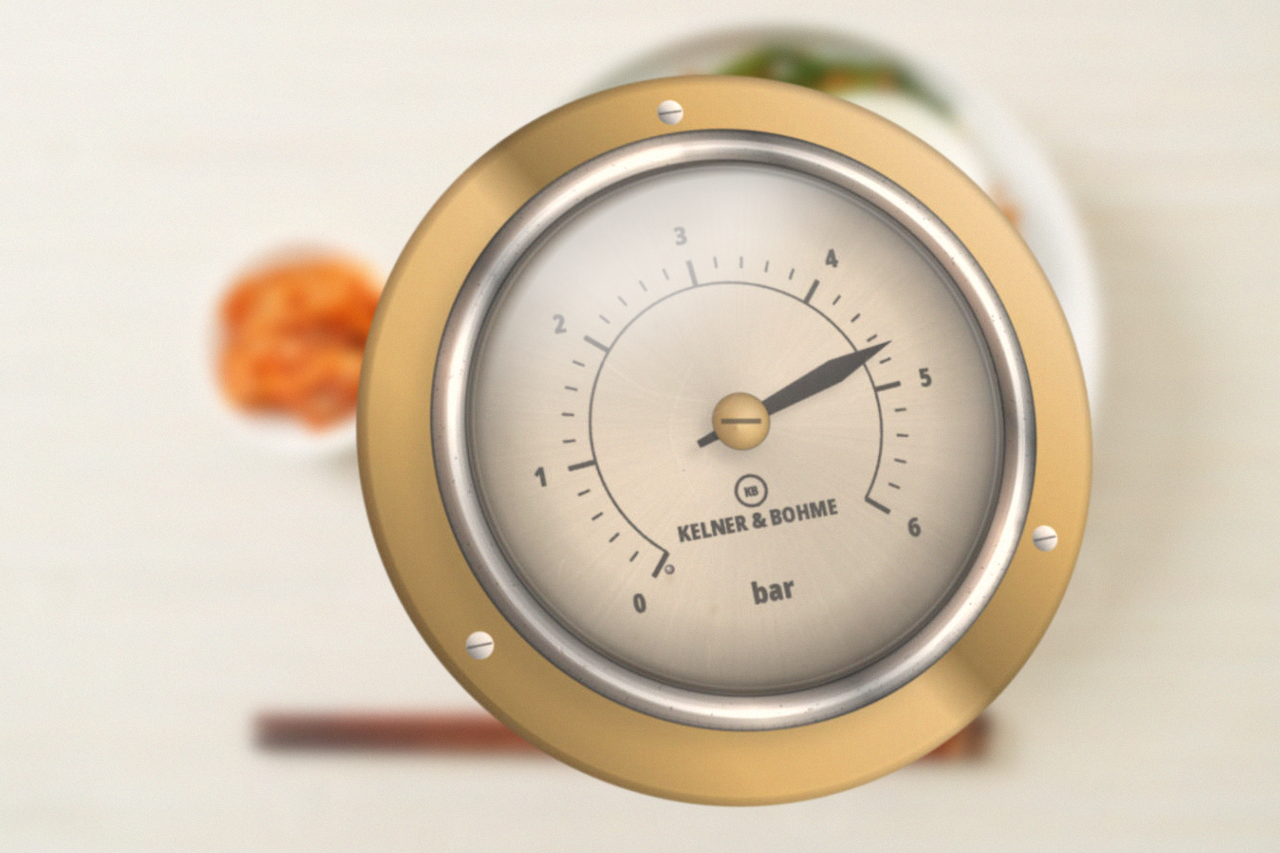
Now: 4.7,bar
